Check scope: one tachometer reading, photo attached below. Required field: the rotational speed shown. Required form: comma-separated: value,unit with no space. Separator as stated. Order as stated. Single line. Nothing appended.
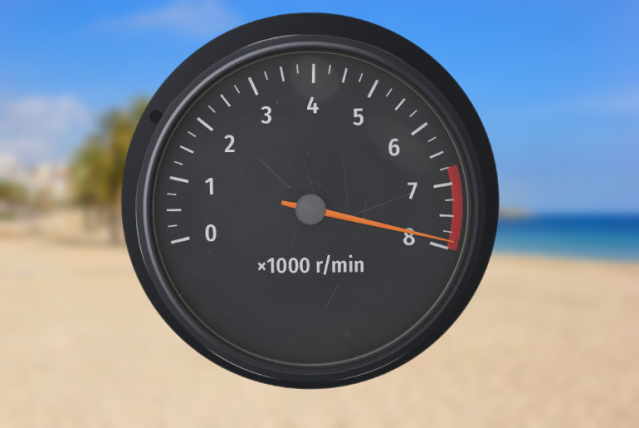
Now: 7875,rpm
